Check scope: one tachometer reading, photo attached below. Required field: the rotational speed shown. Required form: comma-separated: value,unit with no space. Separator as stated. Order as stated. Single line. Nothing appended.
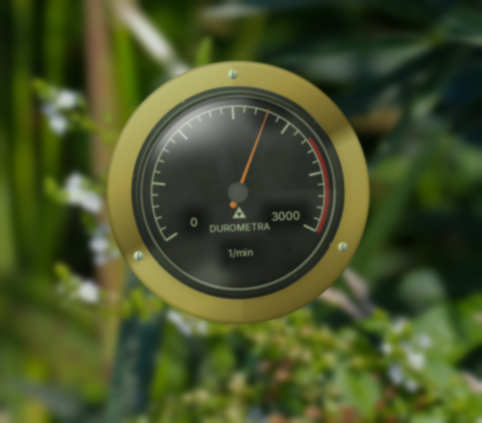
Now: 1800,rpm
